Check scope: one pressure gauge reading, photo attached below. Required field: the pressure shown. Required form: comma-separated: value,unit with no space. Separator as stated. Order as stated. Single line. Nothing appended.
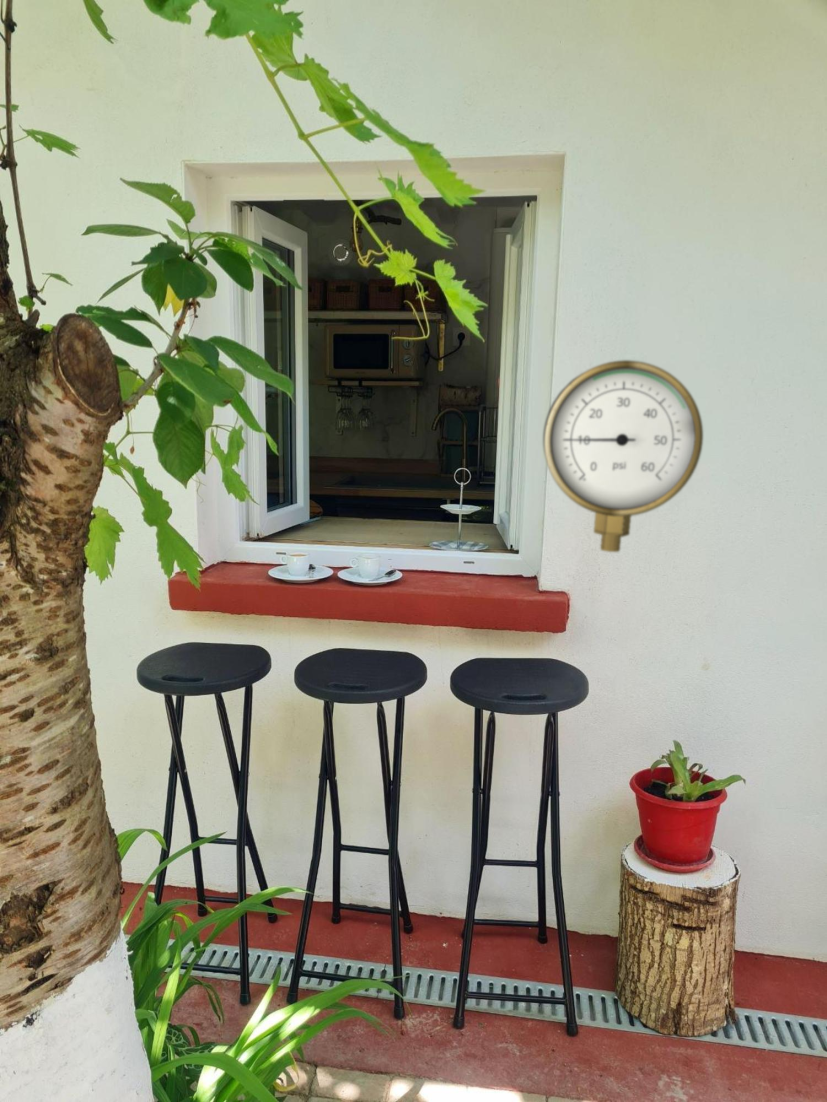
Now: 10,psi
